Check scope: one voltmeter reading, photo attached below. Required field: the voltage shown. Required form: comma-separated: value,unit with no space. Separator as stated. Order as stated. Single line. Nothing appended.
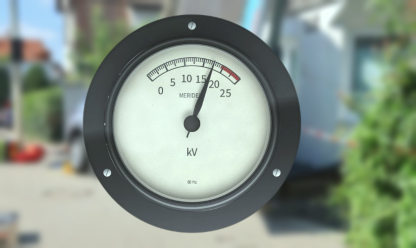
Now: 17.5,kV
